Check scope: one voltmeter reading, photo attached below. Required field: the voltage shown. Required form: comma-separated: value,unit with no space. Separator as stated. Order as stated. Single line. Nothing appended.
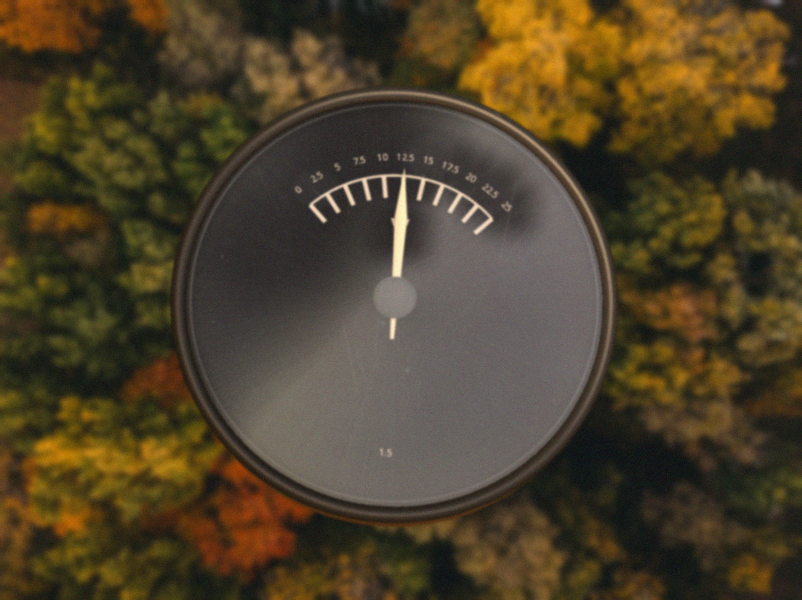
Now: 12.5,V
